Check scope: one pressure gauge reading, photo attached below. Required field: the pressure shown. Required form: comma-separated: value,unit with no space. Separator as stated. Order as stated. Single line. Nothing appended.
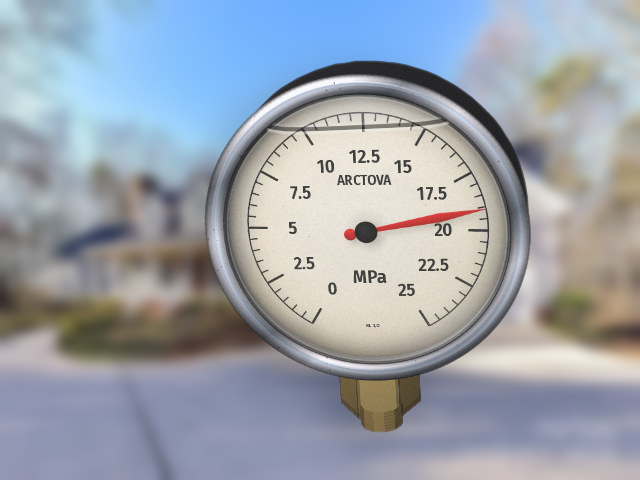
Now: 19,MPa
